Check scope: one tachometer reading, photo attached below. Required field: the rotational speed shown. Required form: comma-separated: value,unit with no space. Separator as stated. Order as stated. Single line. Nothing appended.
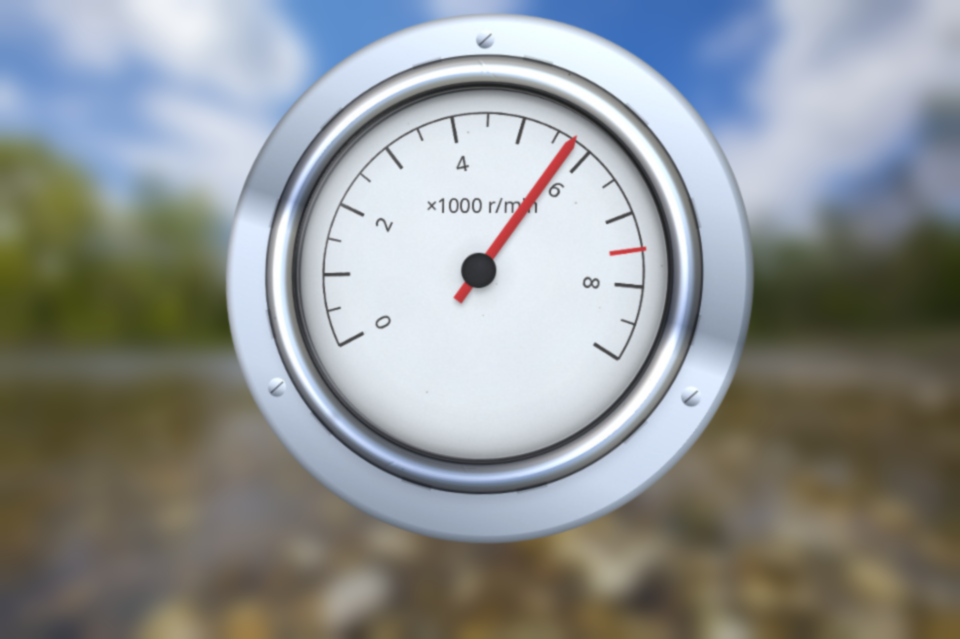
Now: 5750,rpm
